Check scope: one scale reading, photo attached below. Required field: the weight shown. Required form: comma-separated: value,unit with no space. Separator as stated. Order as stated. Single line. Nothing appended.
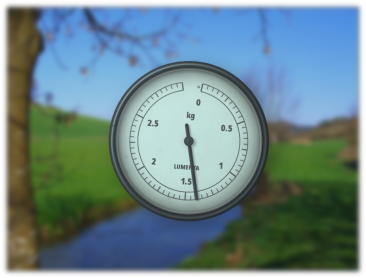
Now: 1.4,kg
